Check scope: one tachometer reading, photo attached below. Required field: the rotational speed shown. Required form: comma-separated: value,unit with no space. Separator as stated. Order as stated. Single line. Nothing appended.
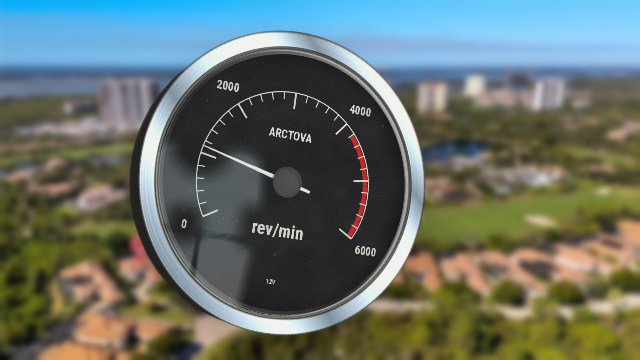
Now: 1100,rpm
